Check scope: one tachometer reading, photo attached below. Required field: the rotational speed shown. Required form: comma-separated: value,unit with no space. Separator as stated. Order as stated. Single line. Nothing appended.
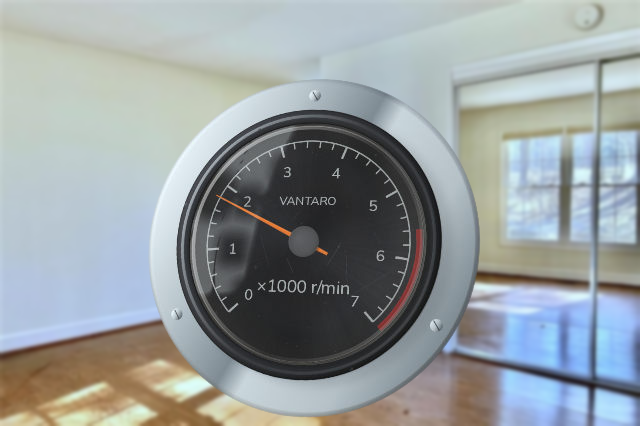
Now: 1800,rpm
